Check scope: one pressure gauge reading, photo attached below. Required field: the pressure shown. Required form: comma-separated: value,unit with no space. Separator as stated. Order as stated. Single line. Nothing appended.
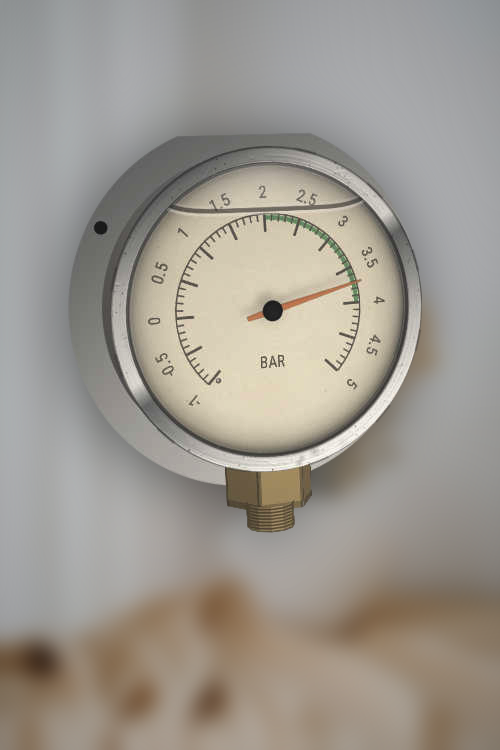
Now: 3.7,bar
